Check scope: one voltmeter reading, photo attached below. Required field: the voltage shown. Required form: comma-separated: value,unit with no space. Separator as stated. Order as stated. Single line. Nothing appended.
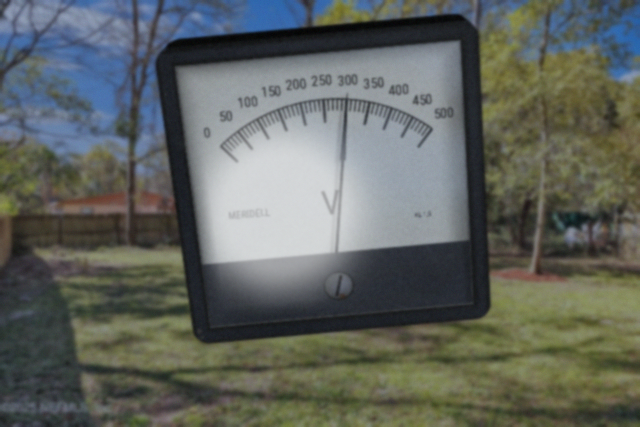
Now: 300,V
